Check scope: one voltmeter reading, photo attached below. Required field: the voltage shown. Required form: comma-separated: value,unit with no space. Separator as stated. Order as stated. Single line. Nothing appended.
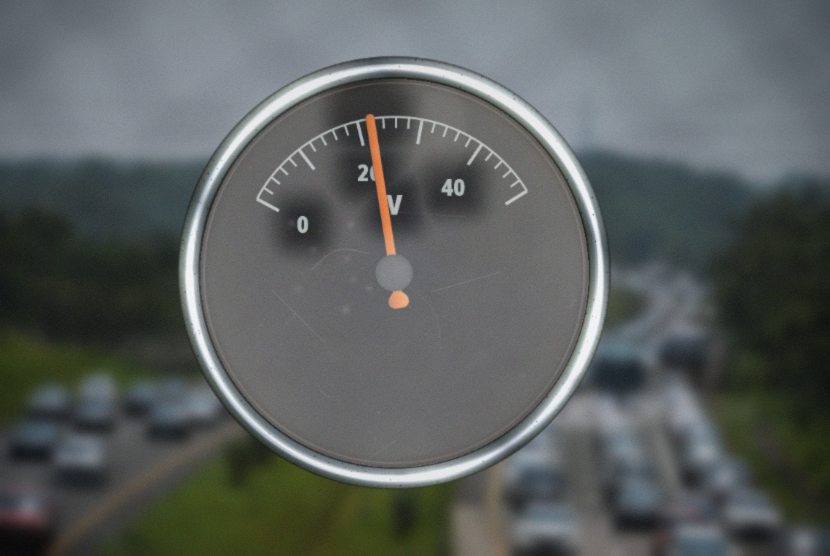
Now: 22,V
